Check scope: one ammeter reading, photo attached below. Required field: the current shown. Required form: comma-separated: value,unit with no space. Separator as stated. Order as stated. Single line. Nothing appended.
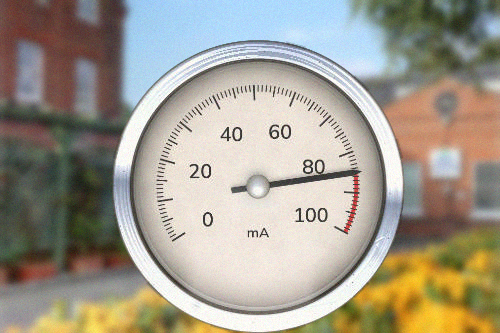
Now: 85,mA
